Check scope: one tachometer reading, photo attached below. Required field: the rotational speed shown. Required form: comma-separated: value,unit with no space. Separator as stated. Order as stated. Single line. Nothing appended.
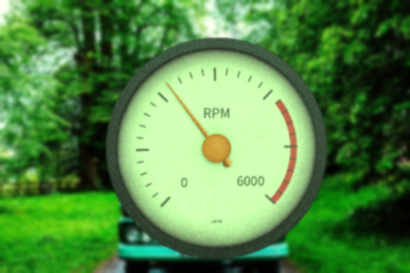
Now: 2200,rpm
